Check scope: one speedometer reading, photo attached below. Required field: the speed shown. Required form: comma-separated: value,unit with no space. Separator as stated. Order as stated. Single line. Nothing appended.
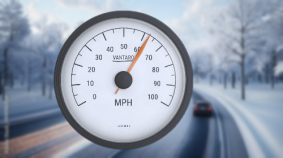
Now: 62.5,mph
